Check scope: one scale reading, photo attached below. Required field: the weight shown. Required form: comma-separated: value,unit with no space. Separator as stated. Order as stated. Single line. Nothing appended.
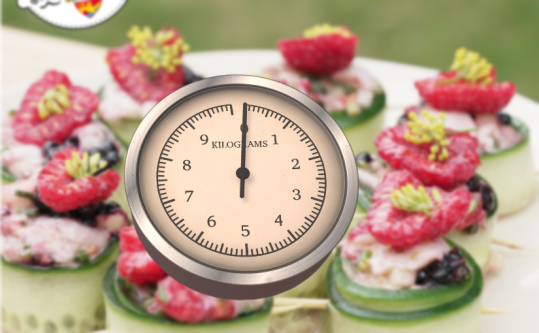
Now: 0,kg
